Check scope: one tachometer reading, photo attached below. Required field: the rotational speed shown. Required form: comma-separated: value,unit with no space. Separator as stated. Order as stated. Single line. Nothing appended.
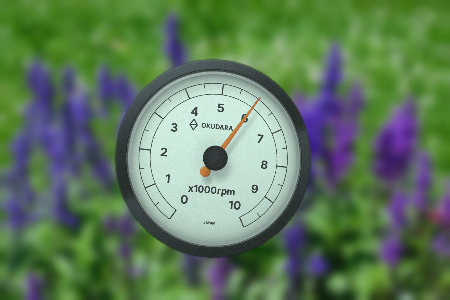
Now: 6000,rpm
